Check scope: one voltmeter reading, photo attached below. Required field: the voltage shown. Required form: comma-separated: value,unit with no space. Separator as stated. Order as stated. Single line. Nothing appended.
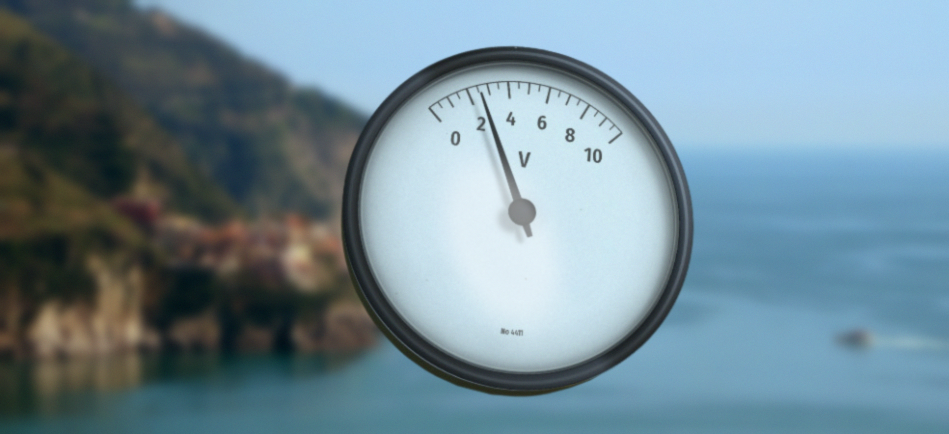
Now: 2.5,V
